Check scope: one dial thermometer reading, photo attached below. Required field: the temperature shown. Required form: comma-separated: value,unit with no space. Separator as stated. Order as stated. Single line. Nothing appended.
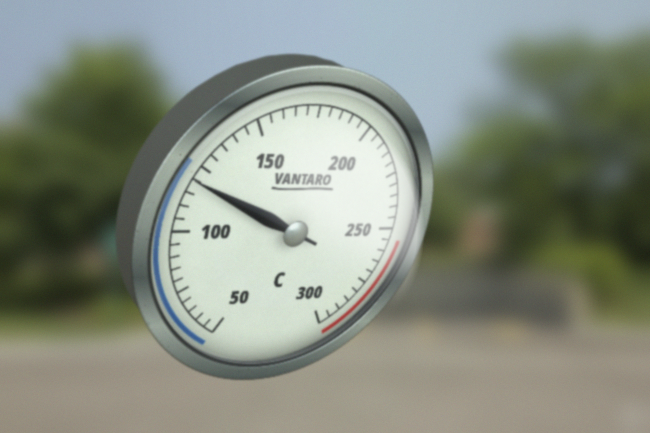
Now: 120,°C
